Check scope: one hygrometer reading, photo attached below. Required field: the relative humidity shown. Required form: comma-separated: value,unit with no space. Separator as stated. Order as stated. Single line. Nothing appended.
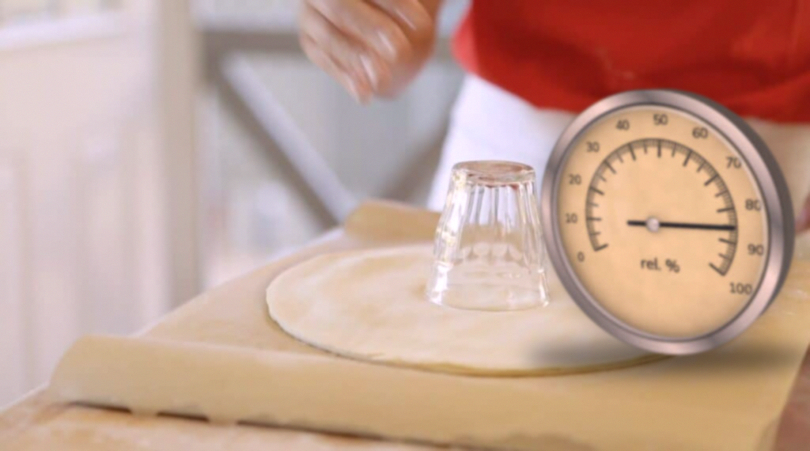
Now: 85,%
